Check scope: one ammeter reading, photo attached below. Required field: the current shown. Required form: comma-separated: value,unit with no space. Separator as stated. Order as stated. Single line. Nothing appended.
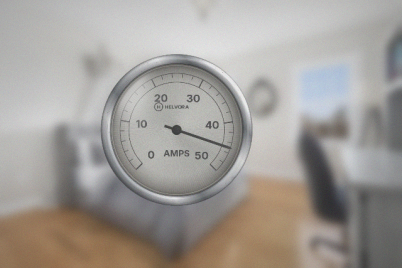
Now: 45,A
